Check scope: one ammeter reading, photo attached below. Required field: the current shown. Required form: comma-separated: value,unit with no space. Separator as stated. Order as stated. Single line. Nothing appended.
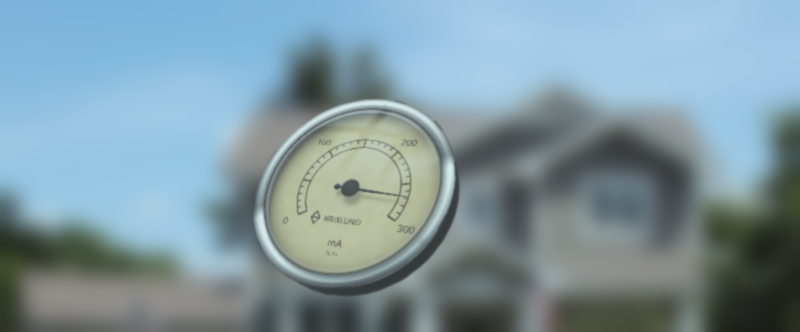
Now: 270,mA
